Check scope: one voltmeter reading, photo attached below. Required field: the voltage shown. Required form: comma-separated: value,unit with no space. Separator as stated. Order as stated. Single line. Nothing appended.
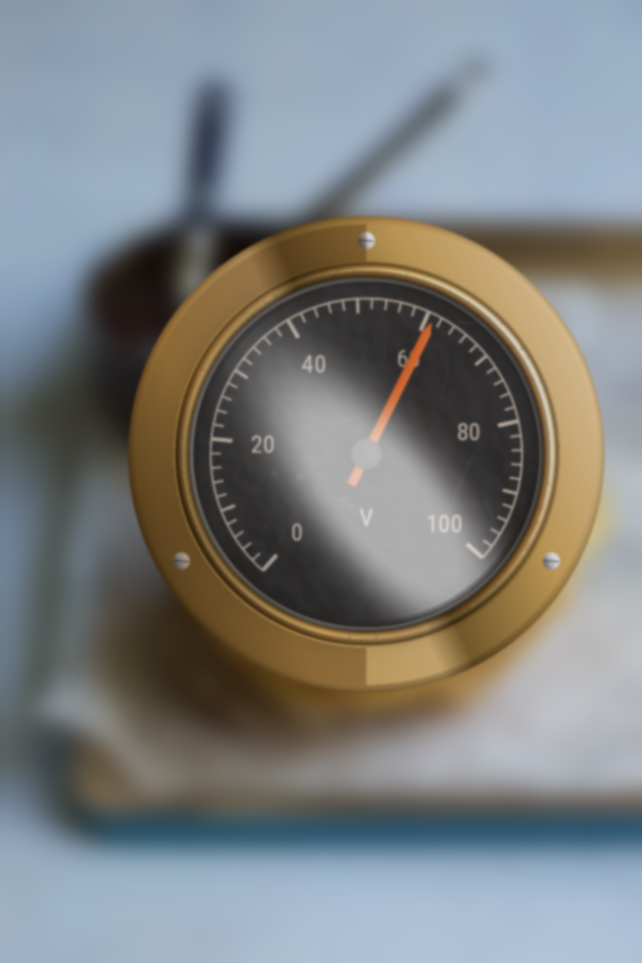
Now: 61,V
